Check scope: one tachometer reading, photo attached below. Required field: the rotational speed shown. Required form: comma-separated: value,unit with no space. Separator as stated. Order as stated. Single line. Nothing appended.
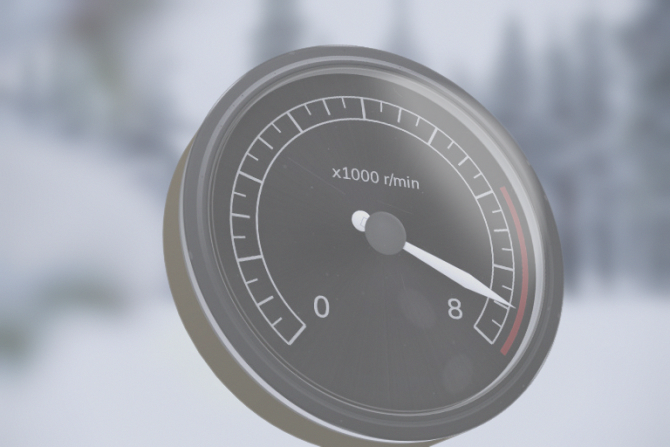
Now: 7500,rpm
